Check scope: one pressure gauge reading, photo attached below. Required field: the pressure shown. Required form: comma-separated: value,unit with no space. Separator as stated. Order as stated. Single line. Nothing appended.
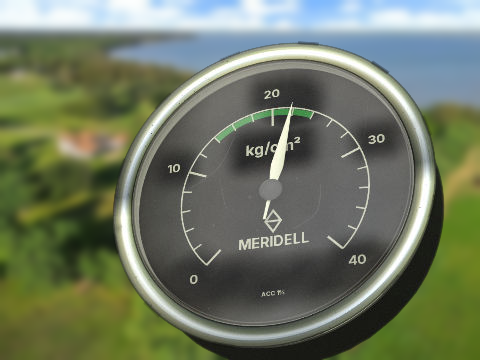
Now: 22,kg/cm²
